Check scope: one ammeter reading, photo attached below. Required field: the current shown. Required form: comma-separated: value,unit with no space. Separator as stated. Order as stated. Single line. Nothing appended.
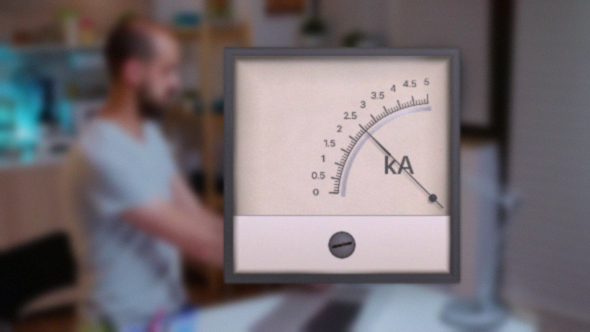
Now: 2.5,kA
